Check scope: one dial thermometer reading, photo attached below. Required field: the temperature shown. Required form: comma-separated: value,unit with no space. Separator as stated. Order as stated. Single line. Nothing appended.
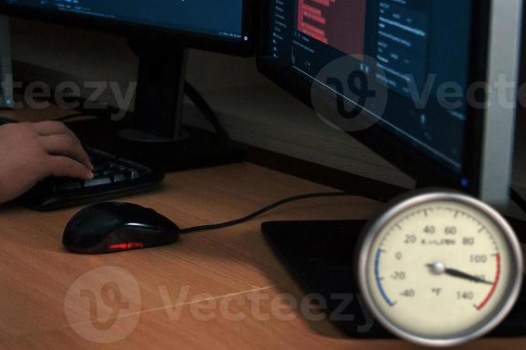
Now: 120,°F
